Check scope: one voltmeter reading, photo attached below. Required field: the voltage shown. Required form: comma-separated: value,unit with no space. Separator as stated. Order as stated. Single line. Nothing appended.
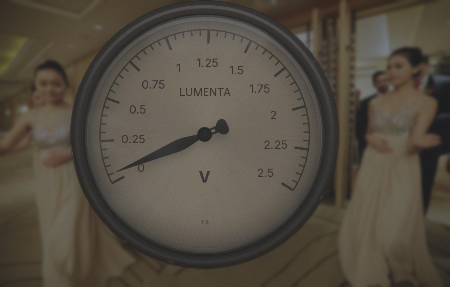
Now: 0.05,V
